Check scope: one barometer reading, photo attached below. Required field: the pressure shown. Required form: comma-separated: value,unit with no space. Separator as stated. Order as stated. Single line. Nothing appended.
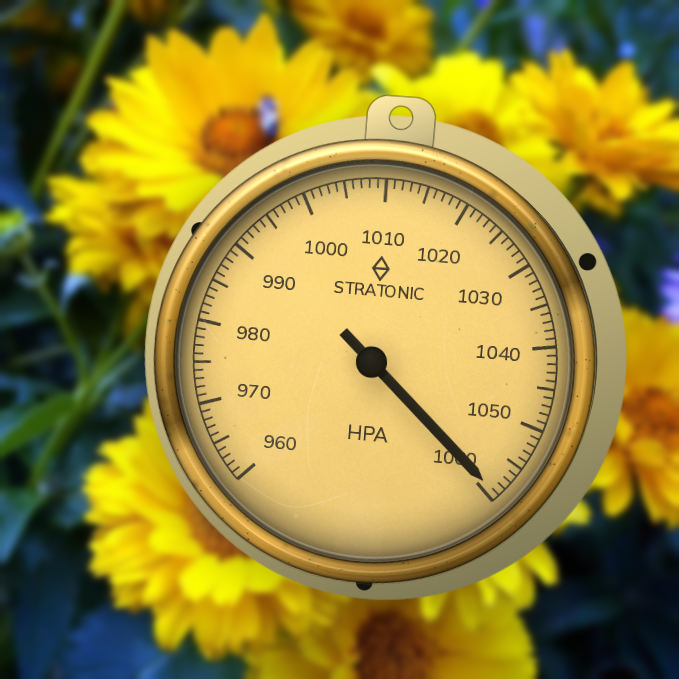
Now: 1059,hPa
